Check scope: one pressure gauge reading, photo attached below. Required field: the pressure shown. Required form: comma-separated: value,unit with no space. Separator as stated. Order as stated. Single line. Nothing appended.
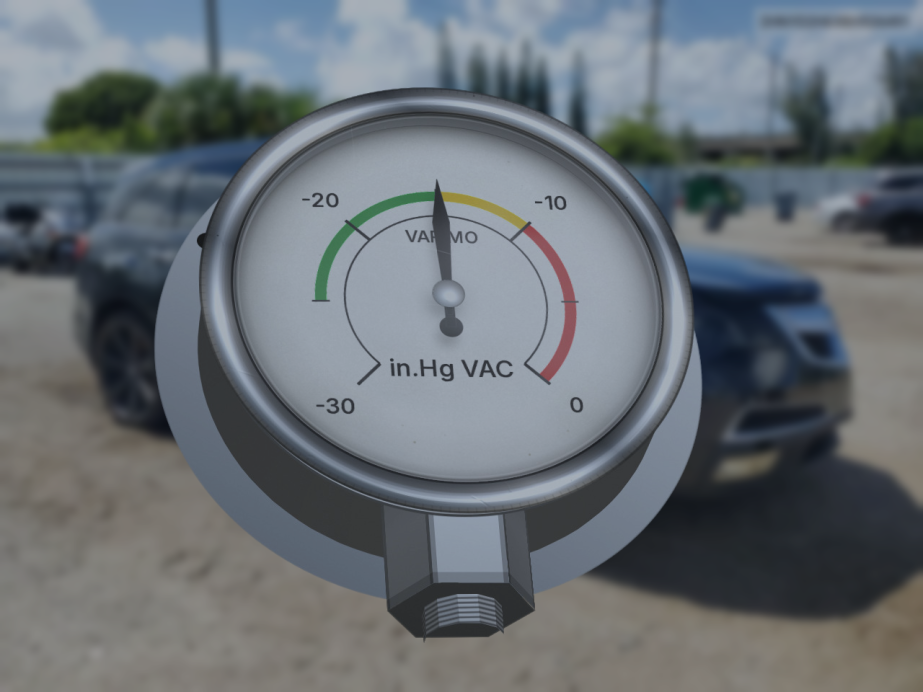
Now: -15,inHg
